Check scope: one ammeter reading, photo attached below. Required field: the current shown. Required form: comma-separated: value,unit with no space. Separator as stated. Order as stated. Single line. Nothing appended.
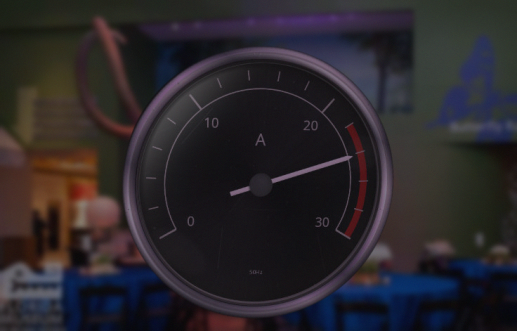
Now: 24,A
